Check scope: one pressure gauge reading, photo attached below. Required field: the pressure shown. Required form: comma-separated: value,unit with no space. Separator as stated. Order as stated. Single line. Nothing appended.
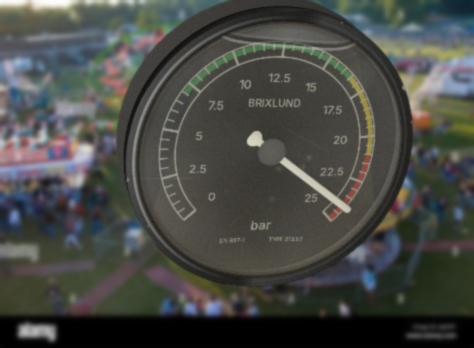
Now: 24,bar
